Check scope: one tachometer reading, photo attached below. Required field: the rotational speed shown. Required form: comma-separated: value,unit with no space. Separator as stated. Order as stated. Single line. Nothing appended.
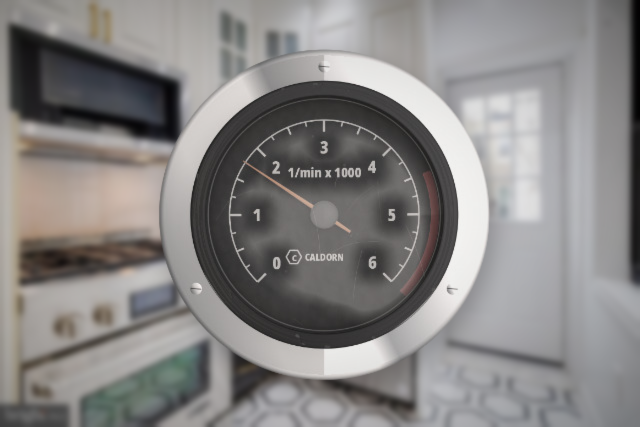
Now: 1750,rpm
